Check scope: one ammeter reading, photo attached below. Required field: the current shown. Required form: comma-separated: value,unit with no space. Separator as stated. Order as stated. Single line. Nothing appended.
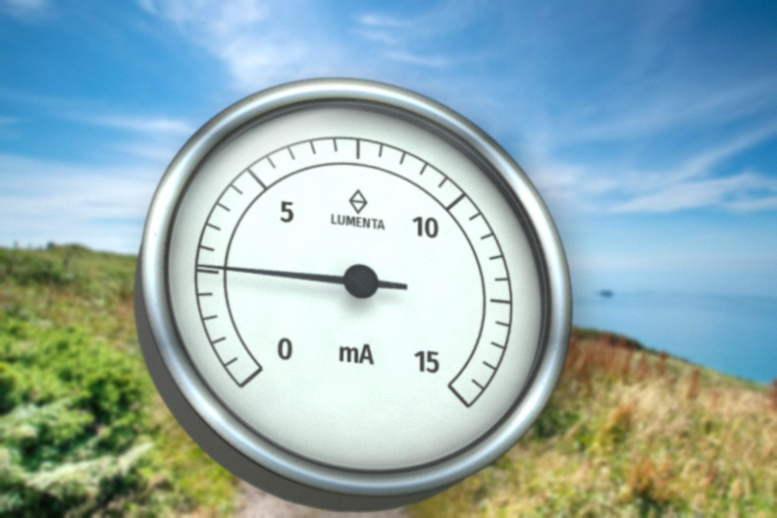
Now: 2.5,mA
